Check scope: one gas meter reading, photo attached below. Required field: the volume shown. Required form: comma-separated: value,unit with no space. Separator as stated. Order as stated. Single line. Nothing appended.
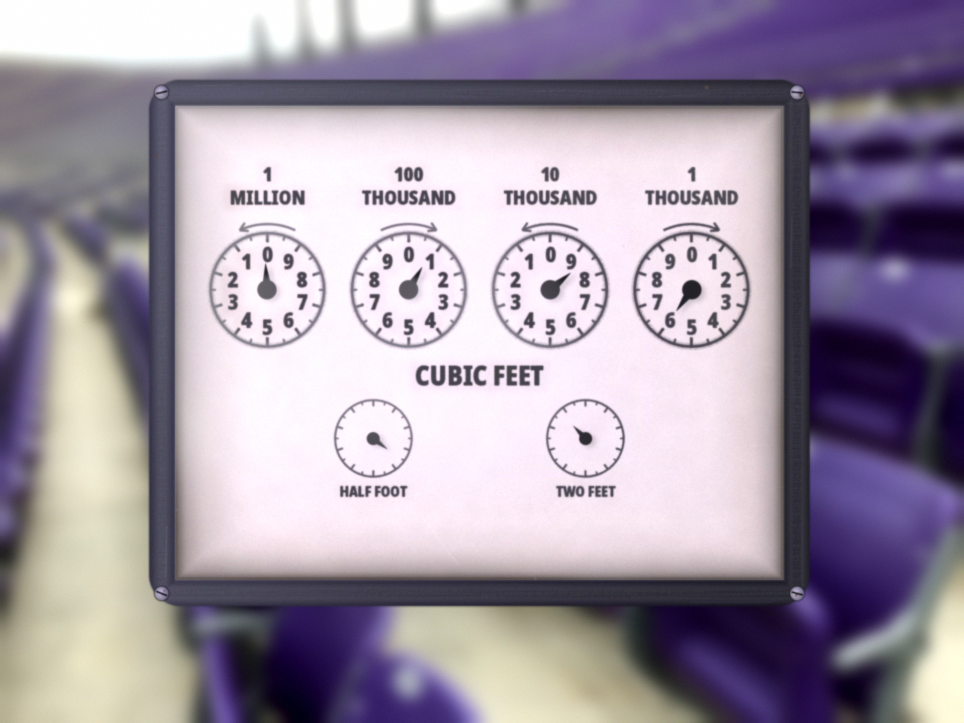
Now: 8600,ft³
